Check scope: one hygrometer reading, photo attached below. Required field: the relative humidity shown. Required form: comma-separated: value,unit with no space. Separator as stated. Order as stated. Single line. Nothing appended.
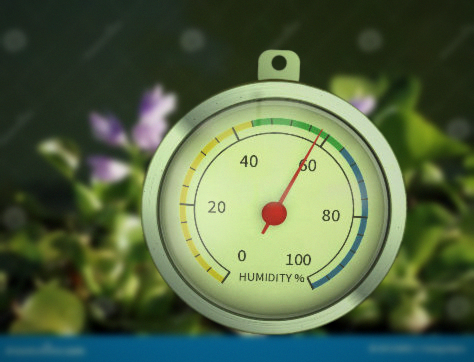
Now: 58,%
